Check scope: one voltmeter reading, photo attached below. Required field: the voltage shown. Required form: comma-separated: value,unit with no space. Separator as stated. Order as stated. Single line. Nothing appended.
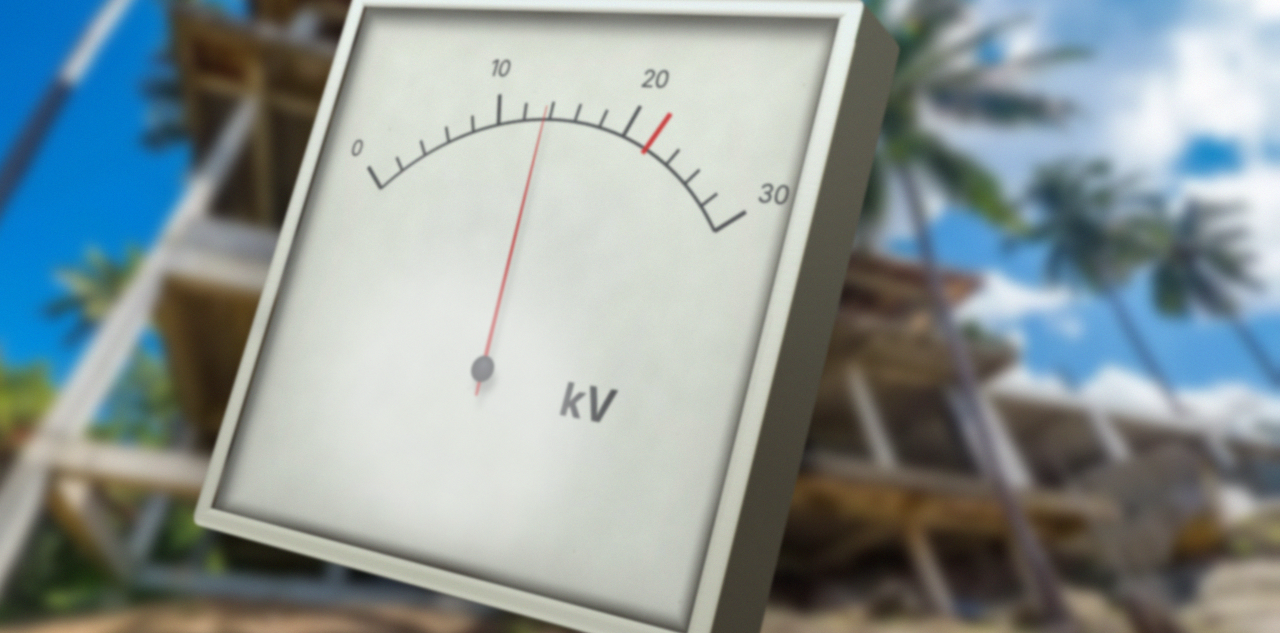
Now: 14,kV
